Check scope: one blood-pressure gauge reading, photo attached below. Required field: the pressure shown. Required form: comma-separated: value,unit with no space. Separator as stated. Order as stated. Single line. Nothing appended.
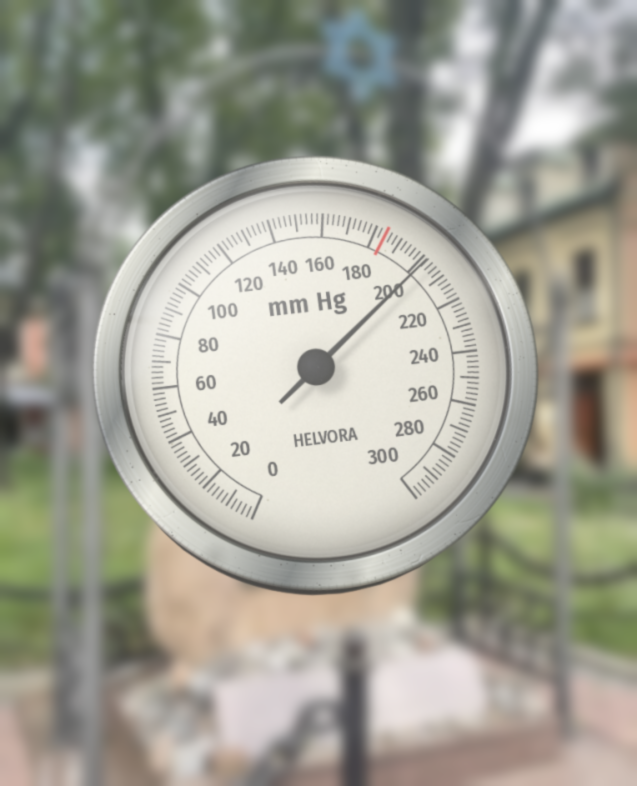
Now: 202,mmHg
